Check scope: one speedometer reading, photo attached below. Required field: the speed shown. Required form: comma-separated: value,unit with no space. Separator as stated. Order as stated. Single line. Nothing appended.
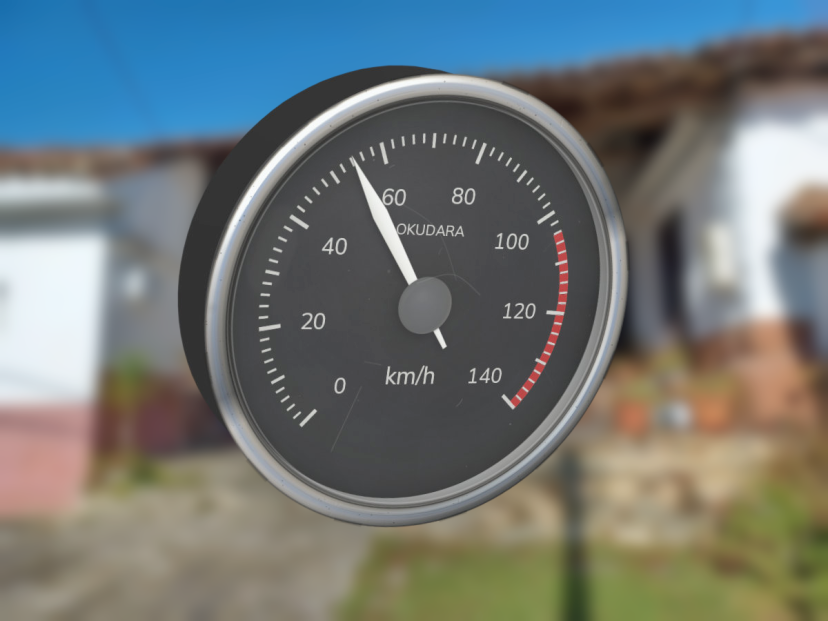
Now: 54,km/h
